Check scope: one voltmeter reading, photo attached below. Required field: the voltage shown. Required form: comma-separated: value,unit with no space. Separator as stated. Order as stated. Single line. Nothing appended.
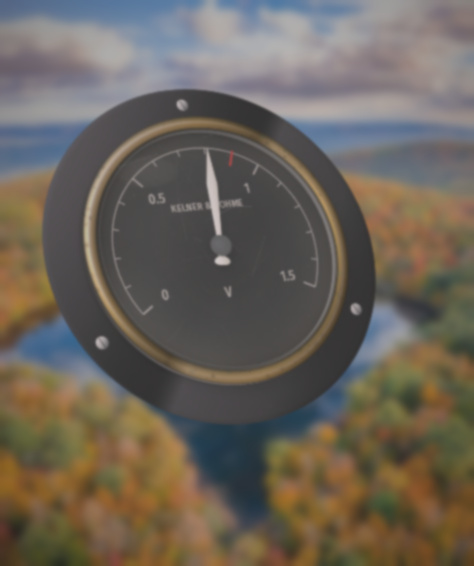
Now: 0.8,V
